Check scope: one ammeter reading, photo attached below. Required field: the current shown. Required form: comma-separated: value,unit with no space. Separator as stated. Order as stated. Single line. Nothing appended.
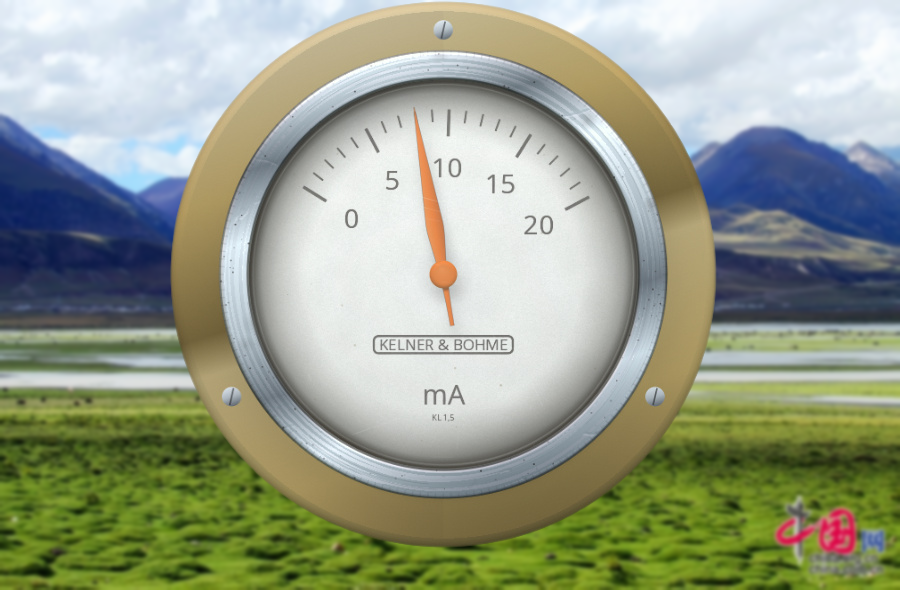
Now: 8,mA
